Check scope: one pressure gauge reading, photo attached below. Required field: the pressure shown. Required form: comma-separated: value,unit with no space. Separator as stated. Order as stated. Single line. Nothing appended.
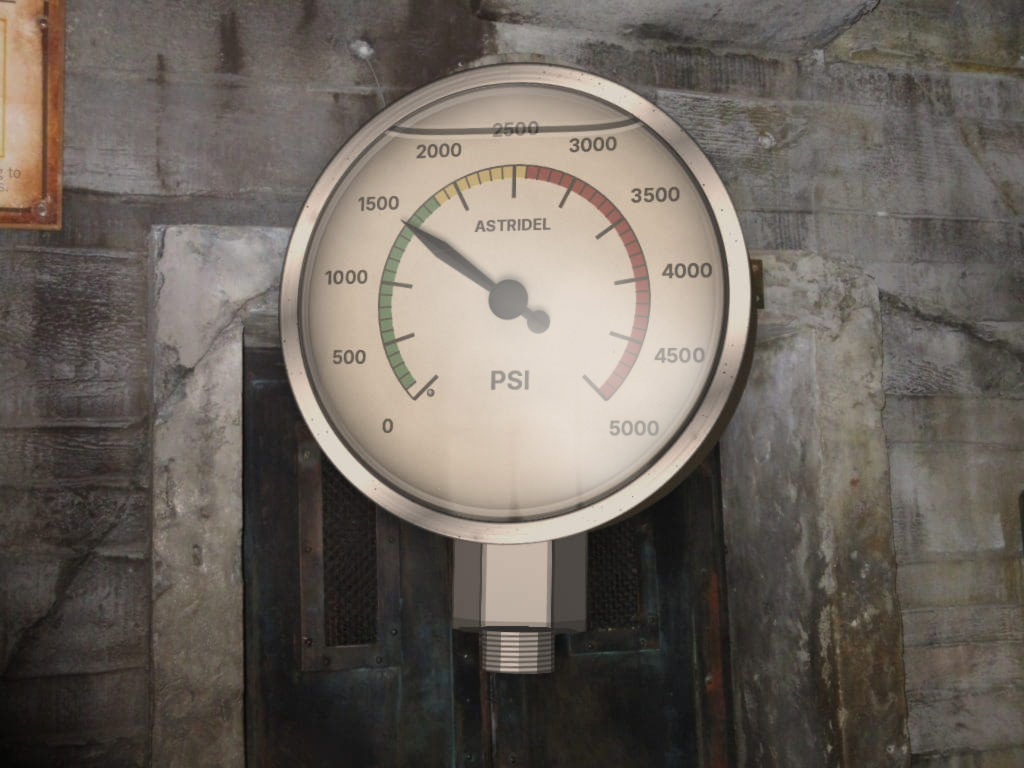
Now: 1500,psi
